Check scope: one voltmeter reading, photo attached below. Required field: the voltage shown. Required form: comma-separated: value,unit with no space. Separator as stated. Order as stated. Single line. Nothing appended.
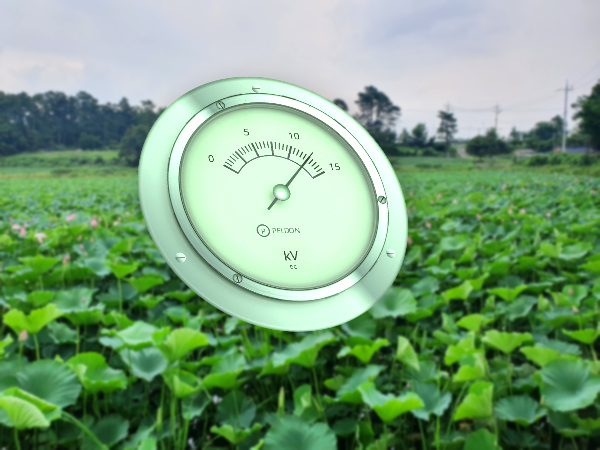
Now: 12.5,kV
